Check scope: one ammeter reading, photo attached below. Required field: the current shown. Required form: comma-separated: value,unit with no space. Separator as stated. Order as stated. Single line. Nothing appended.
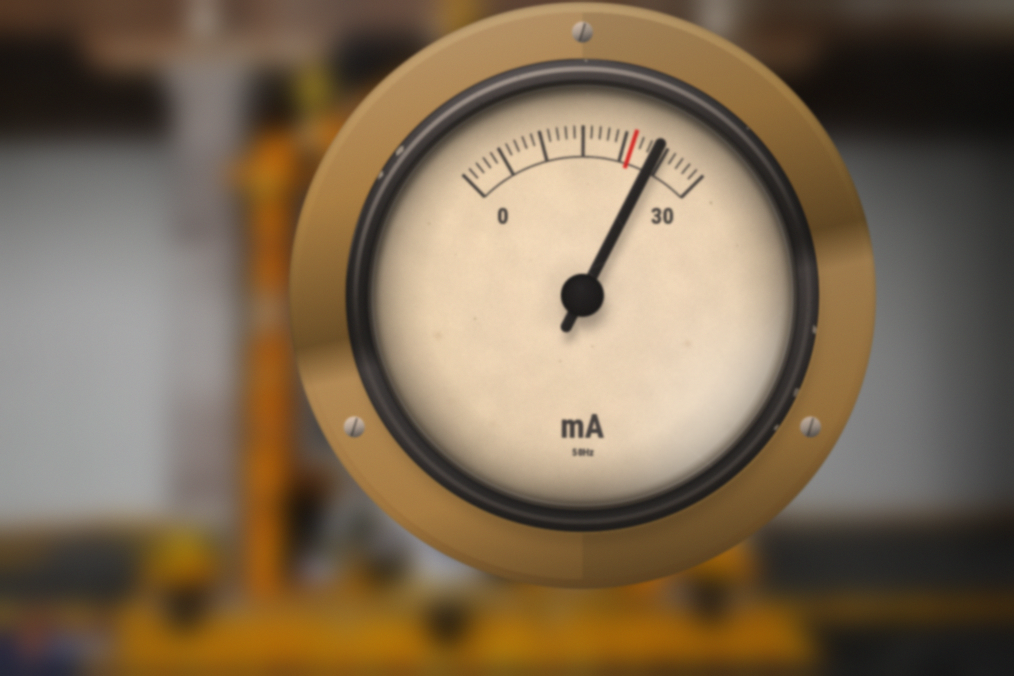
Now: 24,mA
